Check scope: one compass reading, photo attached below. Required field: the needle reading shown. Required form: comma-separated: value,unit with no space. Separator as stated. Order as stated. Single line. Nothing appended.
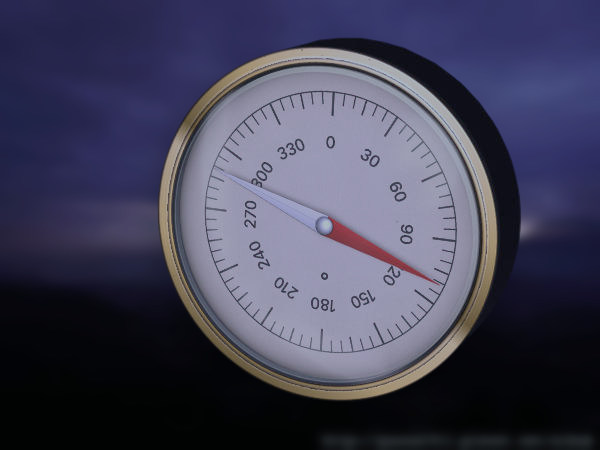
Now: 110,°
